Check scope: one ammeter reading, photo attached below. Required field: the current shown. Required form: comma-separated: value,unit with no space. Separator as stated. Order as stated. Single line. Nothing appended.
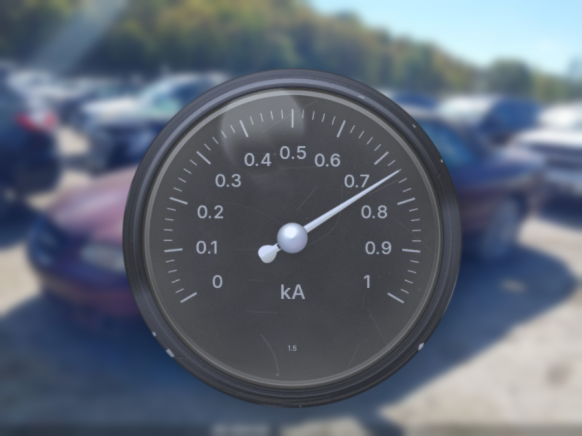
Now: 0.74,kA
